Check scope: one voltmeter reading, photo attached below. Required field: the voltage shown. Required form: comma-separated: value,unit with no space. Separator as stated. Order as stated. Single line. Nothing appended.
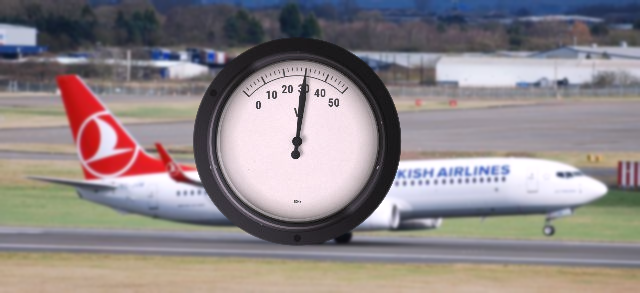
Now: 30,V
